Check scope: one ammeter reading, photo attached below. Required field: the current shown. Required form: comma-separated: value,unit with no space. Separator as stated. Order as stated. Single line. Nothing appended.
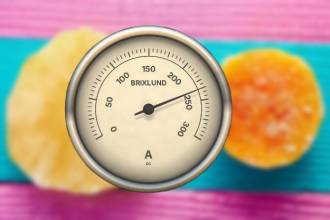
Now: 235,A
